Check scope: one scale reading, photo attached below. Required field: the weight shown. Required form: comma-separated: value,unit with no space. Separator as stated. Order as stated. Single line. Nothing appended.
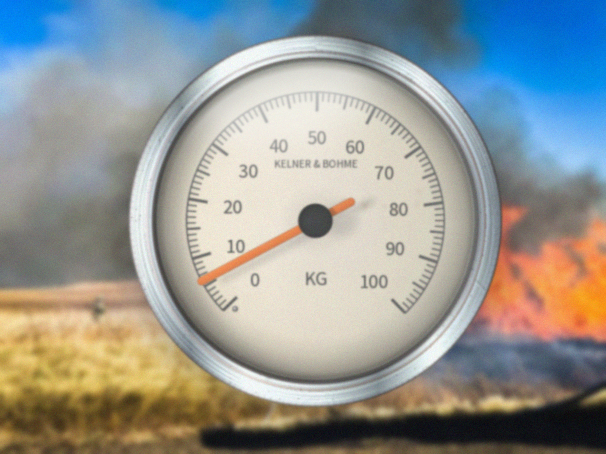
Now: 6,kg
